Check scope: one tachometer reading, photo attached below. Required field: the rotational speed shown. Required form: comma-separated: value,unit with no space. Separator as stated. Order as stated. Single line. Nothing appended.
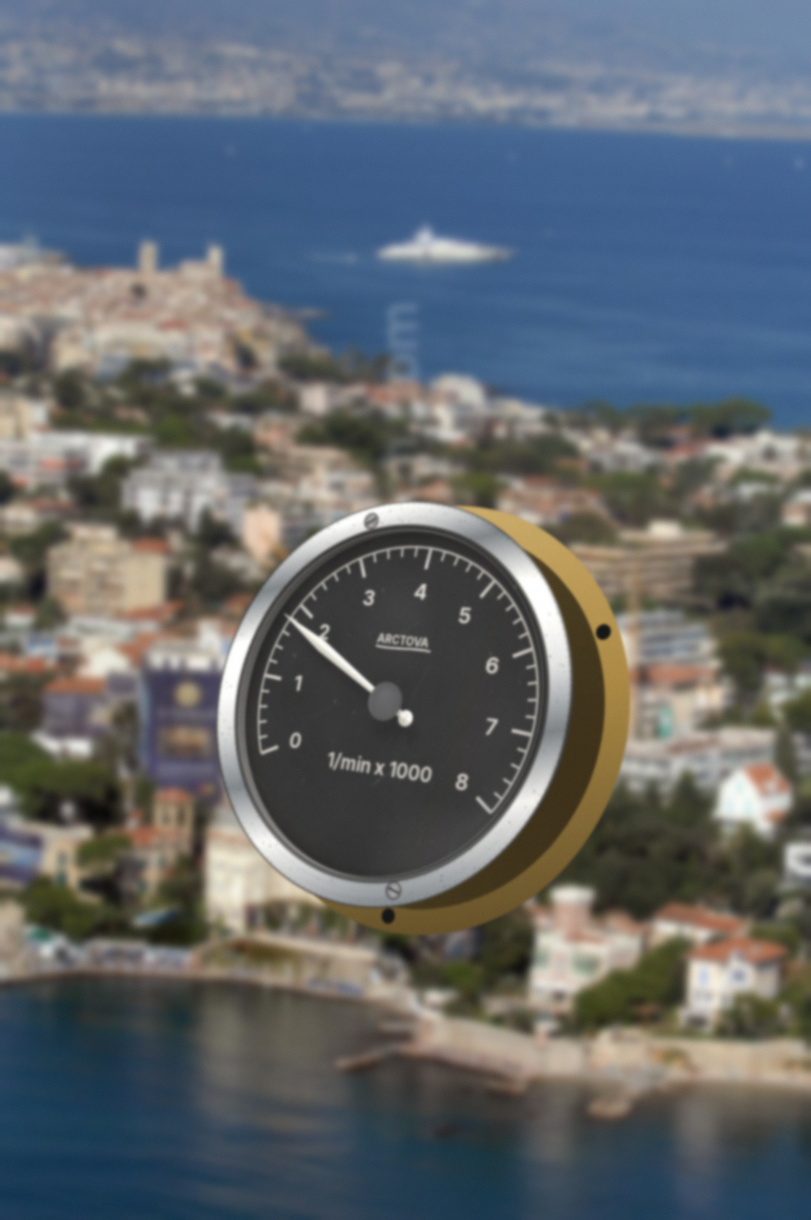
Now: 1800,rpm
